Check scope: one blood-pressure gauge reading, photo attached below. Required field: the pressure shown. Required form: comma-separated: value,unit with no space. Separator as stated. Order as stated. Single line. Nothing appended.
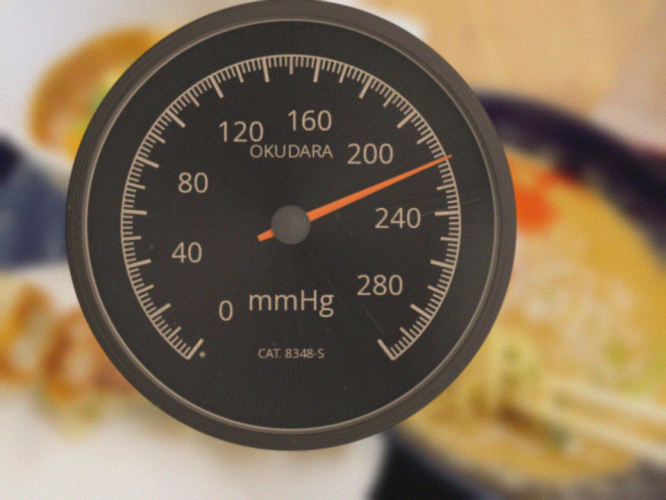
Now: 220,mmHg
